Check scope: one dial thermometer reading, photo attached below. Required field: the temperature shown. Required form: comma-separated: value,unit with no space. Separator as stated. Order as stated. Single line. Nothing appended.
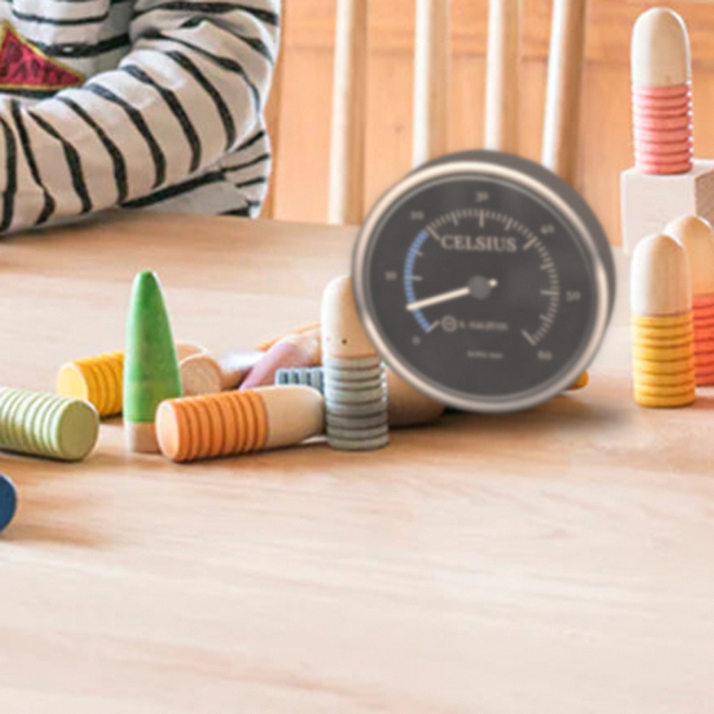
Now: 5,°C
